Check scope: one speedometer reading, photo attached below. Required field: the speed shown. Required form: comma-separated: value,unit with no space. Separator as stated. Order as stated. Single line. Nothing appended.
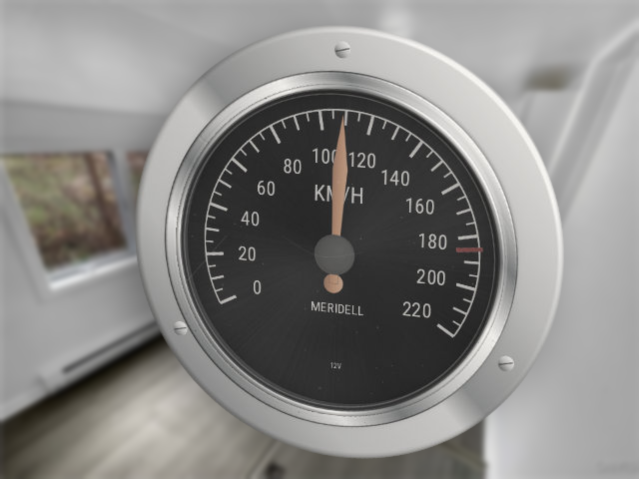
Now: 110,km/h
